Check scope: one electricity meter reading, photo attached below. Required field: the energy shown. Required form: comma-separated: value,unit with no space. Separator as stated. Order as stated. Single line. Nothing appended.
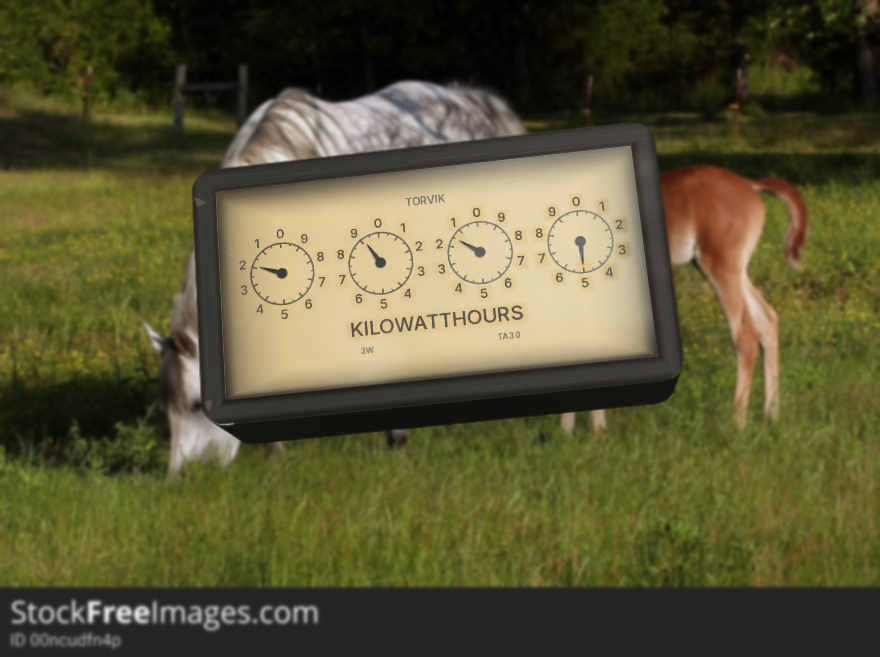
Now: 1915,kWh
